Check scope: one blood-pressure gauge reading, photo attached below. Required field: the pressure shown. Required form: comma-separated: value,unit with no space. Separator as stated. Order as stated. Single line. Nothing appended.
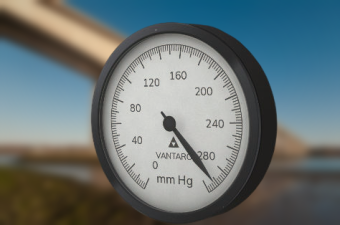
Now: 290,mmHg
